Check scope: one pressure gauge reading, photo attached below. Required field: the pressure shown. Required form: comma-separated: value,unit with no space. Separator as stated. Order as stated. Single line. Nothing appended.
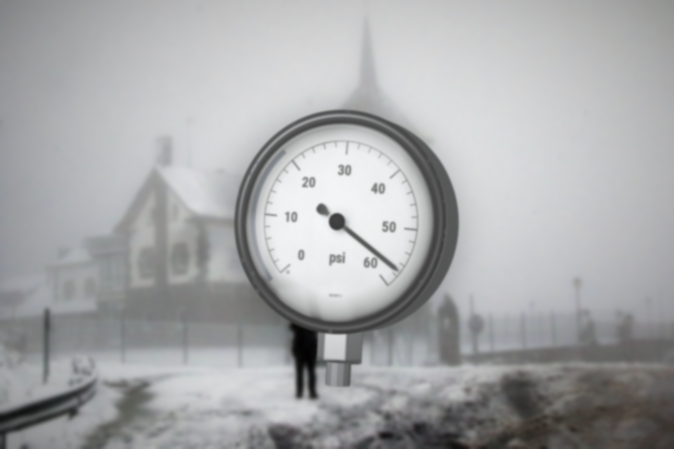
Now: 57,psi
